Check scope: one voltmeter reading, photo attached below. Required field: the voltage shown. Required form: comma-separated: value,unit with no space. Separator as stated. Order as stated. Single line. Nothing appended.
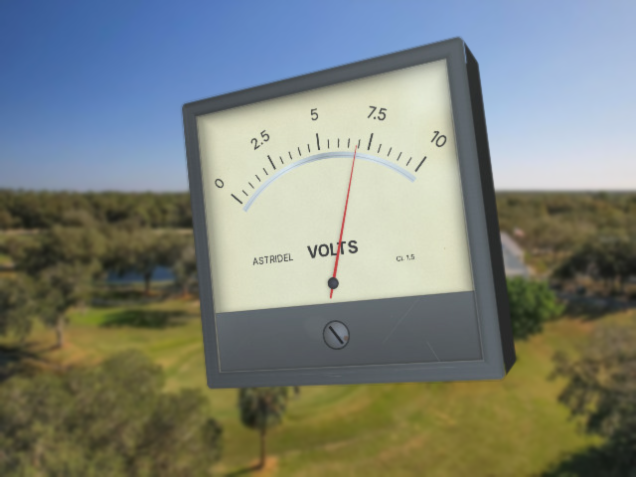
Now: 7,V
